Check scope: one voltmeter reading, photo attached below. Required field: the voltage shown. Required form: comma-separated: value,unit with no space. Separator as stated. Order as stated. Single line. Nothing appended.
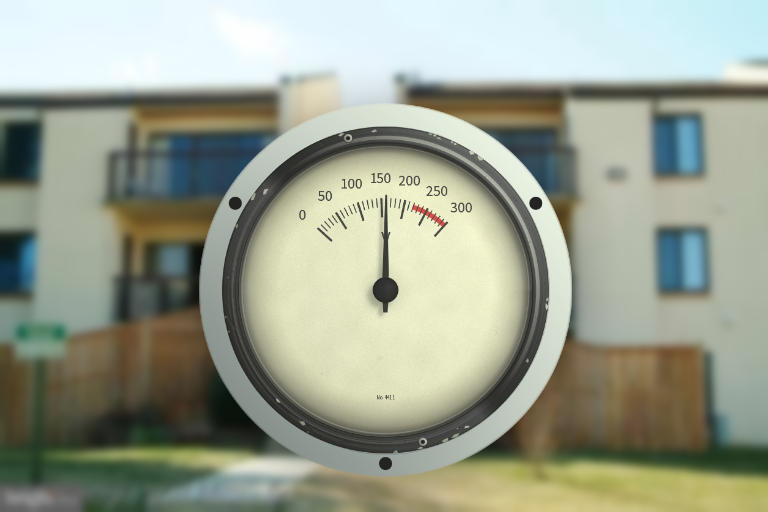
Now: 160,V
